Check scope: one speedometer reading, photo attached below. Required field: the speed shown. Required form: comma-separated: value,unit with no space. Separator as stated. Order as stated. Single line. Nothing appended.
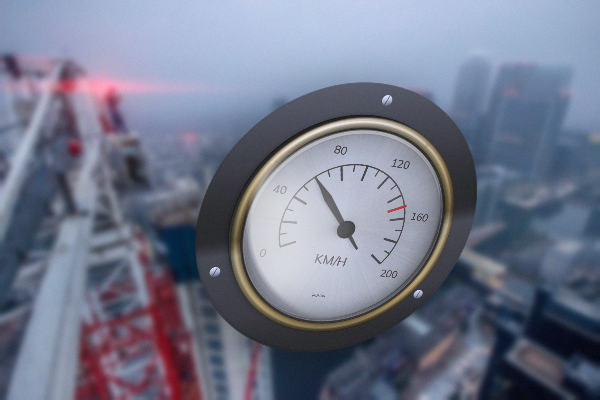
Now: 60,km/h
